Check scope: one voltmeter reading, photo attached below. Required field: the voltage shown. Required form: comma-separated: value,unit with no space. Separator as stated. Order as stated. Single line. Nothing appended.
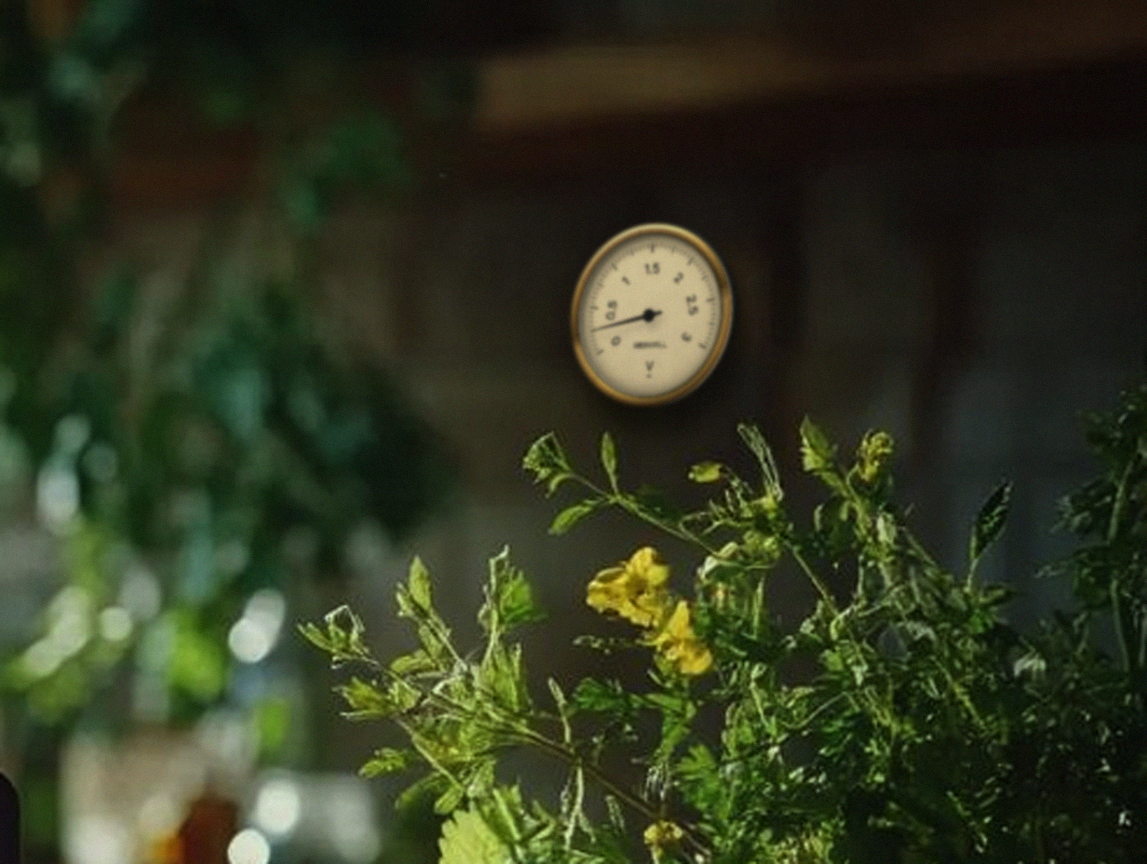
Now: 0.25,V
